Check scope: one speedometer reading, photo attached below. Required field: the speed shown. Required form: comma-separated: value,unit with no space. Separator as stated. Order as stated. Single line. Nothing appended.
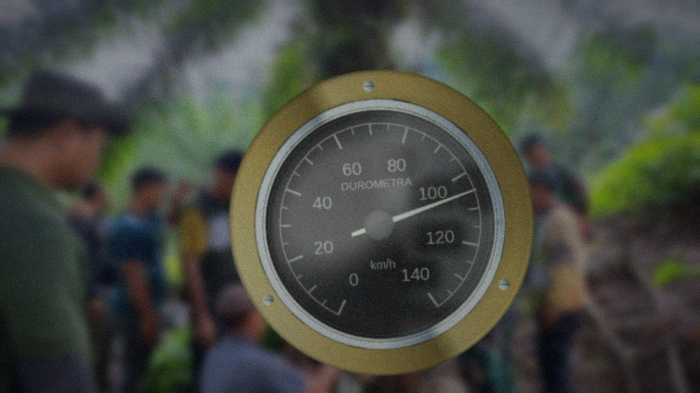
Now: 105,km/h
